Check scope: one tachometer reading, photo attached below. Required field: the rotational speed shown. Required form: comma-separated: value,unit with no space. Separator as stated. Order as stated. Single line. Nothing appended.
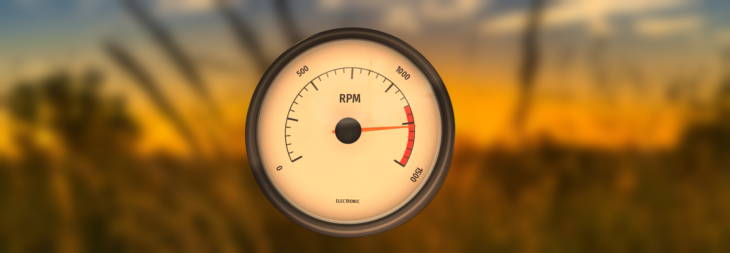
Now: 1275,rpm
